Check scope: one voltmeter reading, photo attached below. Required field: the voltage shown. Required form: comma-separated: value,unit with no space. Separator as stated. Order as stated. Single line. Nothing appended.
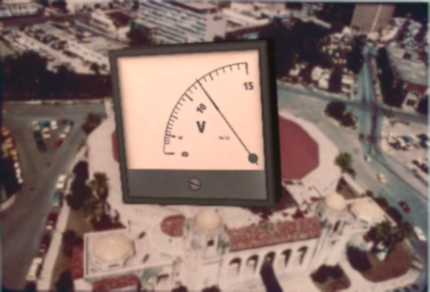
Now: 11.5,V
